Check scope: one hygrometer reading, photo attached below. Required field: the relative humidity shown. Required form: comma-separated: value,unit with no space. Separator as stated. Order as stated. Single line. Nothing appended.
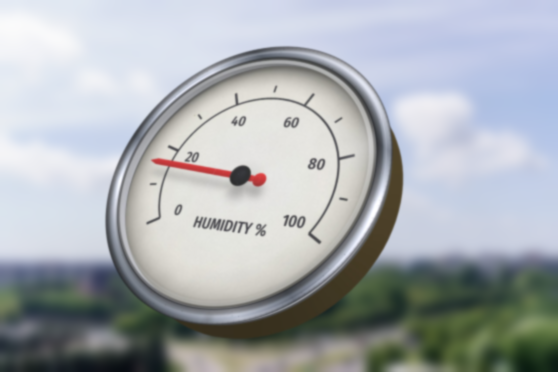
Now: 15,%
